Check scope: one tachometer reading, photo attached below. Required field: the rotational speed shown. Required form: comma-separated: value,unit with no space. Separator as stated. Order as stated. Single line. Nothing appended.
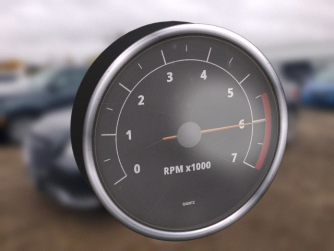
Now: 6000,rpm
